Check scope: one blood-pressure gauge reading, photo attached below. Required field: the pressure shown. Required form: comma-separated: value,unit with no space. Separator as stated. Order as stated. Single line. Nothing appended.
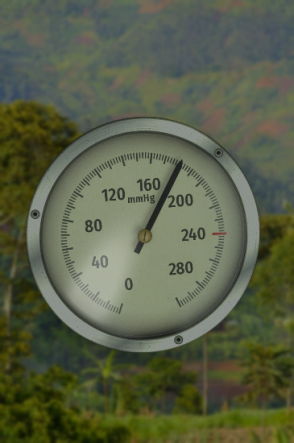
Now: 180,mmHg
